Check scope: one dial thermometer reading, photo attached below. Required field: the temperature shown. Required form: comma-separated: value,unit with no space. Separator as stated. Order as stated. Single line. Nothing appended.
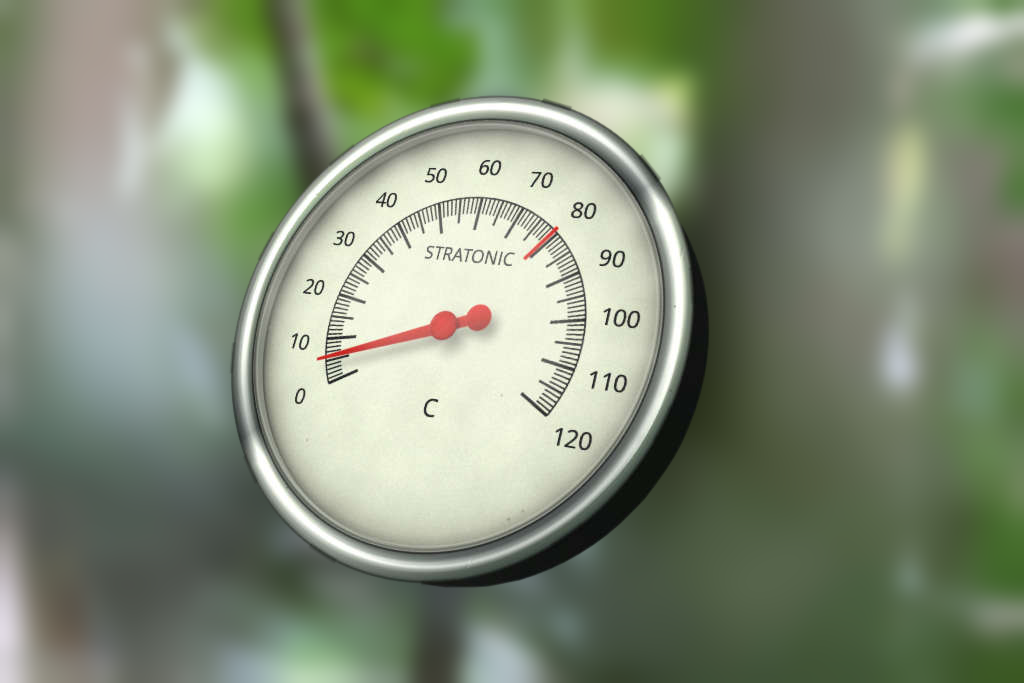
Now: 5,°C
